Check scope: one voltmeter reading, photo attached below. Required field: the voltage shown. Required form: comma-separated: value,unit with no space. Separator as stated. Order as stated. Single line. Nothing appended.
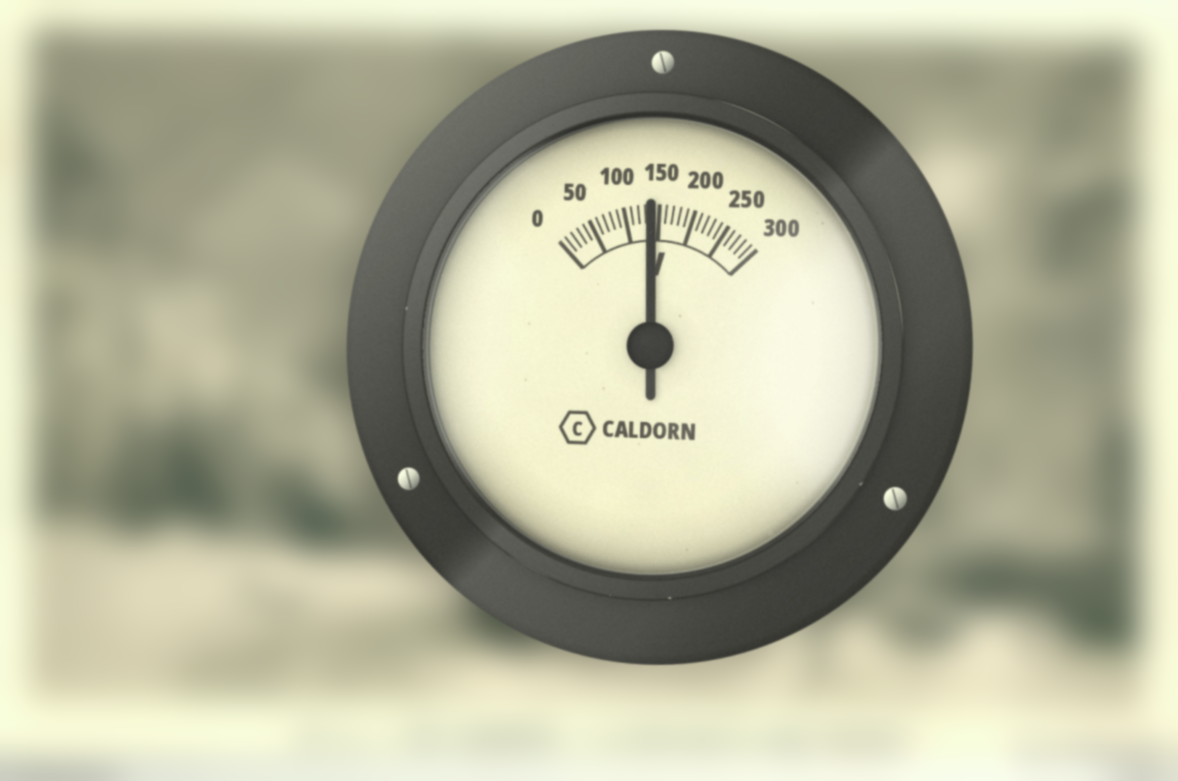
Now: 140,V
